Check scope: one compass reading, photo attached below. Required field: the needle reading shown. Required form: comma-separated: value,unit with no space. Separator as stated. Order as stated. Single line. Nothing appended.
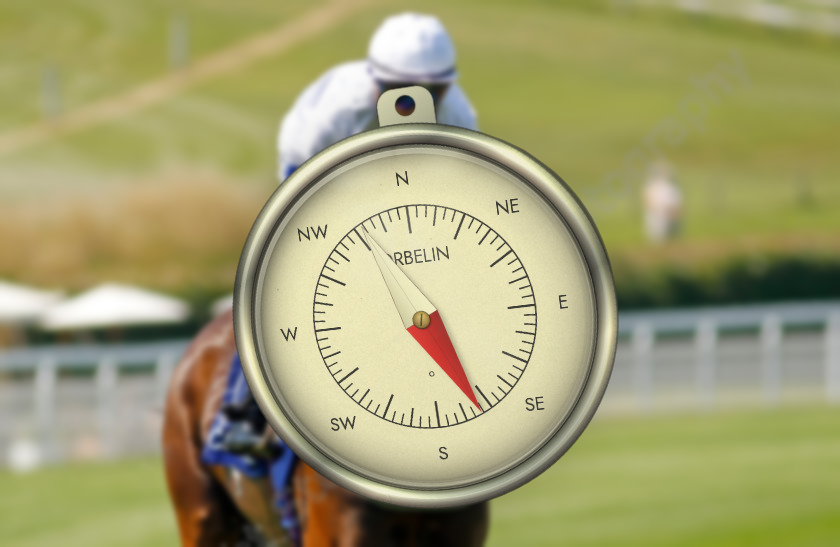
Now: 155,°
